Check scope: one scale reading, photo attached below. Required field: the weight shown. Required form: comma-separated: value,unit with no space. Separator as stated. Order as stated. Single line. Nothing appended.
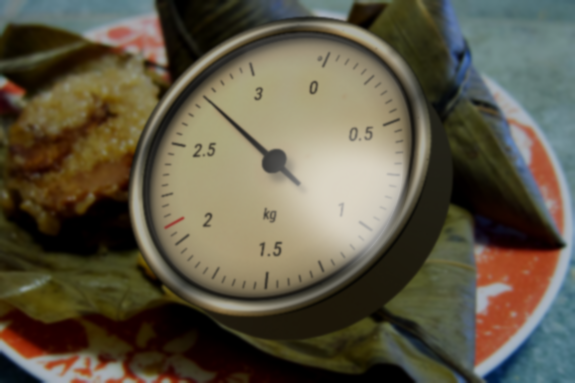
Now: 2.75,kg
